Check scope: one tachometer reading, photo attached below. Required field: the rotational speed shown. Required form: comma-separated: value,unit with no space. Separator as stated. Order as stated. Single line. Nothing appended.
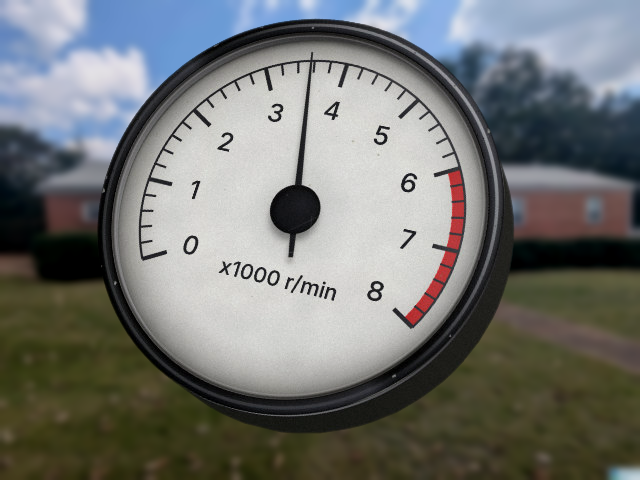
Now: 3600,rpm
